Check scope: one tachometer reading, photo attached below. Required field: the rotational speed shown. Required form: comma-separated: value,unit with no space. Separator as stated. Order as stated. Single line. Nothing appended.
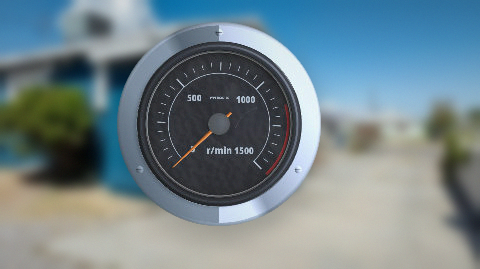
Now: 0,rpm
